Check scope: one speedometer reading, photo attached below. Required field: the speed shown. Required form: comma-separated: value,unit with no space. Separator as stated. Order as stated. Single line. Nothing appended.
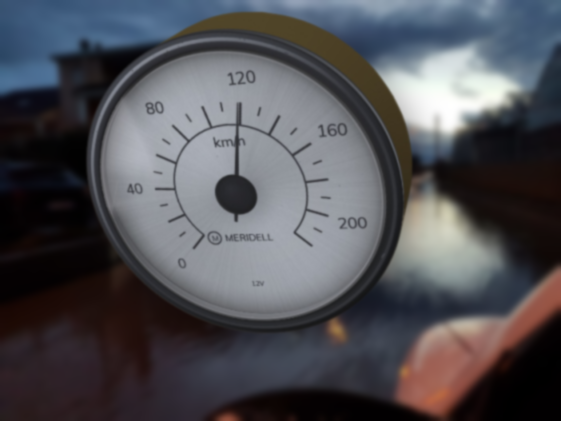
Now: 120,km/h
